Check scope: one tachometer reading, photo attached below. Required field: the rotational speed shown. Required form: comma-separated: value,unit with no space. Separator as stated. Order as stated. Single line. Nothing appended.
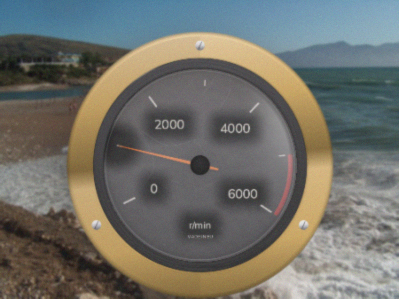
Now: 1000,rpm
